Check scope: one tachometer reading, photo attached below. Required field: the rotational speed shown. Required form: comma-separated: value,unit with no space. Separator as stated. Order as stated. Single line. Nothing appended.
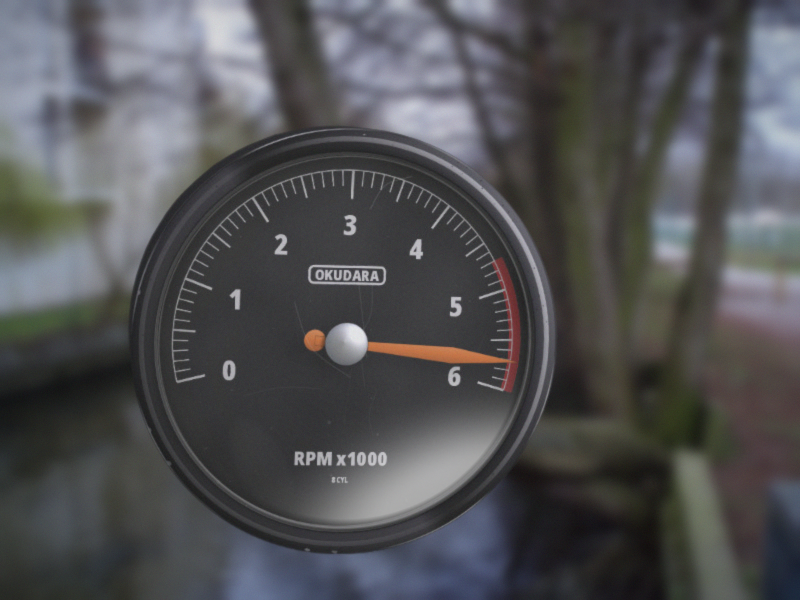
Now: 5700,rpm
